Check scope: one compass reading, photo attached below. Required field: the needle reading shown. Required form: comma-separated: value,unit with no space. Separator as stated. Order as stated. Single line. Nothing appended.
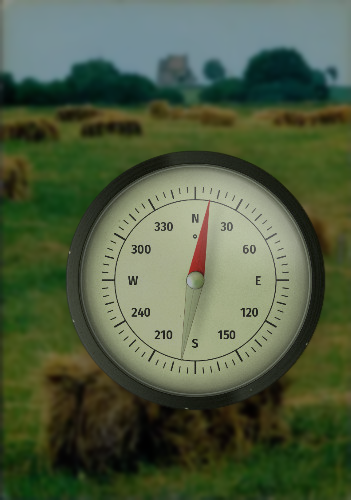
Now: 10,°
